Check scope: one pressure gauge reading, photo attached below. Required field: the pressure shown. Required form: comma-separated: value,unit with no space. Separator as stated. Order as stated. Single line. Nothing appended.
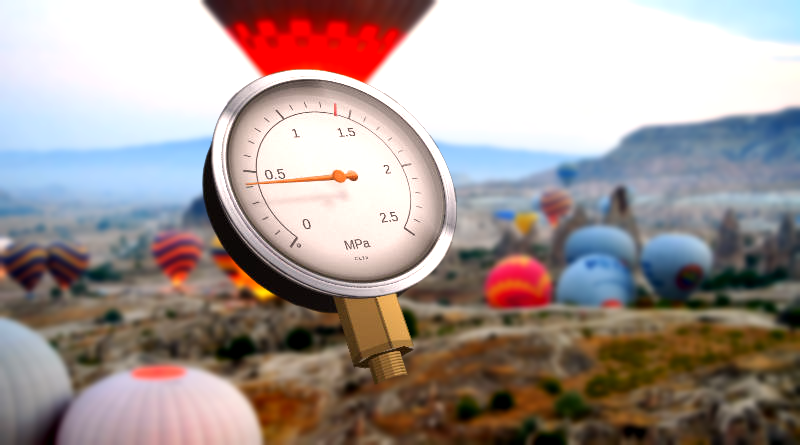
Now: 0.4,MPa
